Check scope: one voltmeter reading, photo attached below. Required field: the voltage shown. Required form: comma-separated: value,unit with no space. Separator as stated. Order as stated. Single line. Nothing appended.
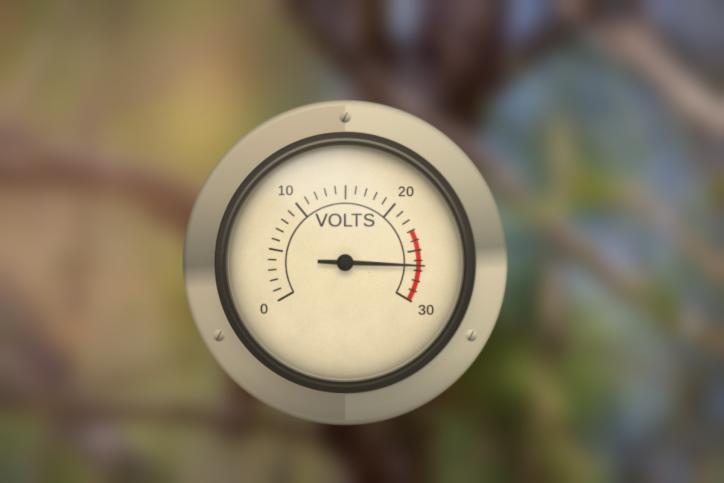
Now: 26.5,V
